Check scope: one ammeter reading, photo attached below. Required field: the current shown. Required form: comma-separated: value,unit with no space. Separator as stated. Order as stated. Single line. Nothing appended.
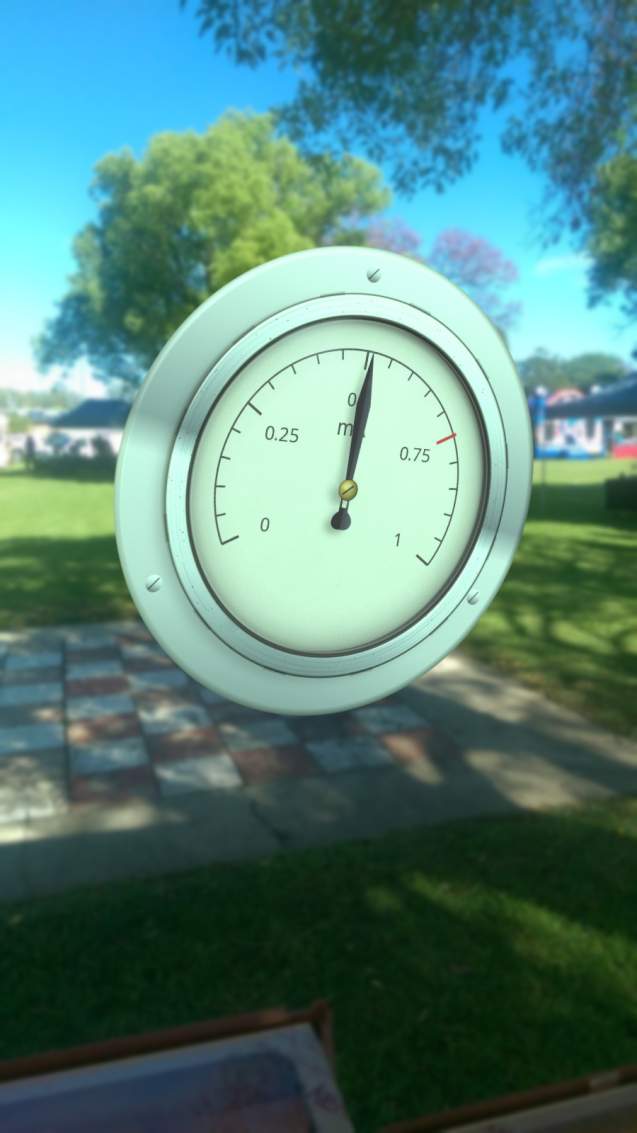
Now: 0.5,mA
